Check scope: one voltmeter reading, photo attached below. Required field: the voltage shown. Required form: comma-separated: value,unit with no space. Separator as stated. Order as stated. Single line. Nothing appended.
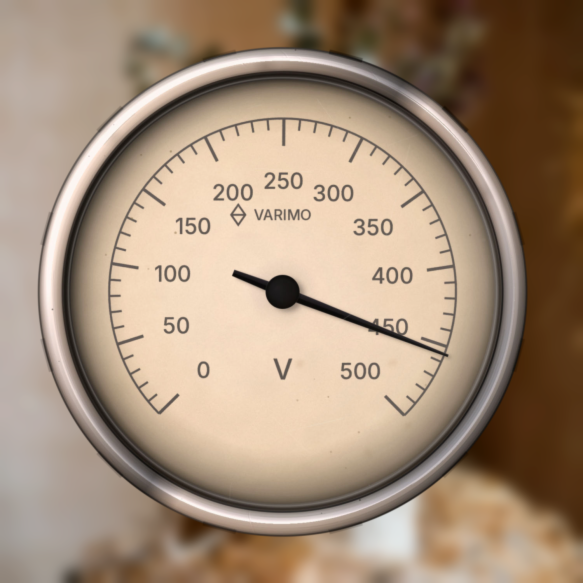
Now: 455,V
